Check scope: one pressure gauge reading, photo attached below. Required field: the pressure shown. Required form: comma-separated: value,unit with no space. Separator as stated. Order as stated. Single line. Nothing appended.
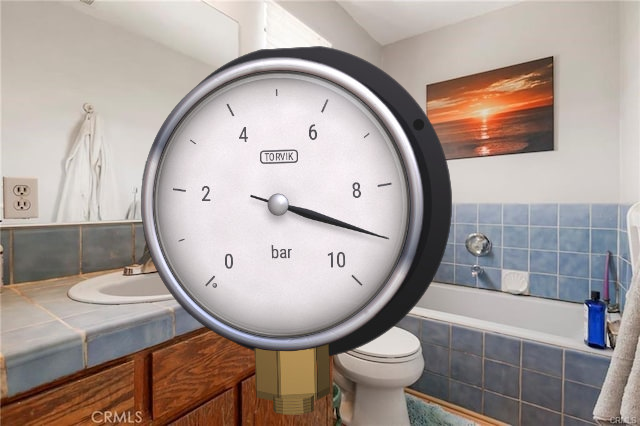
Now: 9,bar
